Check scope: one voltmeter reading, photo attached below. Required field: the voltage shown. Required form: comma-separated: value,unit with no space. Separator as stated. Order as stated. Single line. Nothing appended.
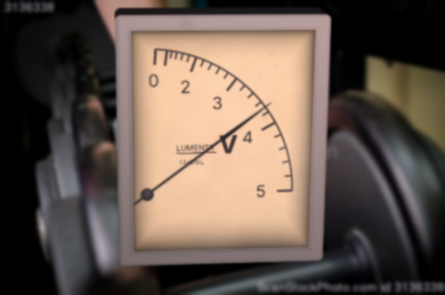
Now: 3.7,V
